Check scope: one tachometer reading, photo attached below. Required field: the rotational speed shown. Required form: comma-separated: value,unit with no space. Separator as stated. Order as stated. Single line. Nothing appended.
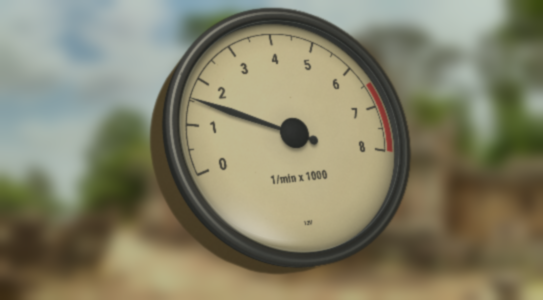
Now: 1500,rpm
